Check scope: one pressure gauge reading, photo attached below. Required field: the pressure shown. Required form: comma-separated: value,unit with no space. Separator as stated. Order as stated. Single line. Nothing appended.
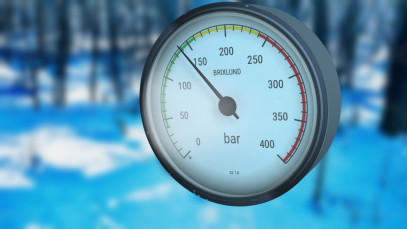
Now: 140,bar
